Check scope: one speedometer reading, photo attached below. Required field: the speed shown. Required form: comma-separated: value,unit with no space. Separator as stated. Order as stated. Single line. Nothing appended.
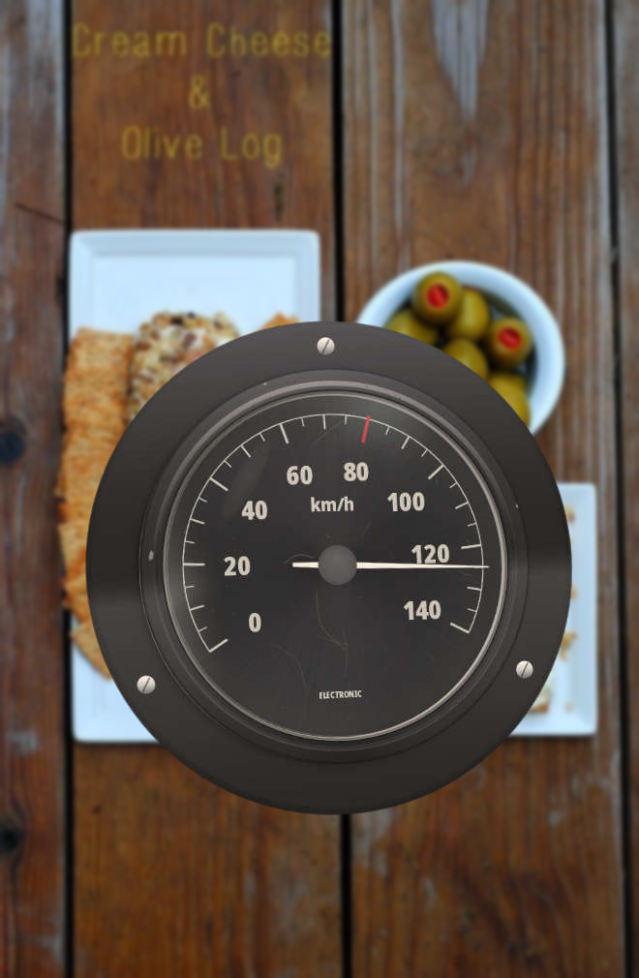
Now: 125,km/h
